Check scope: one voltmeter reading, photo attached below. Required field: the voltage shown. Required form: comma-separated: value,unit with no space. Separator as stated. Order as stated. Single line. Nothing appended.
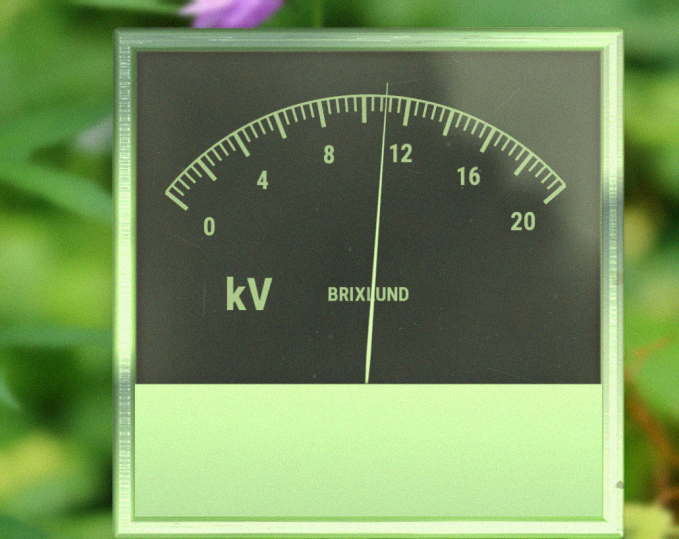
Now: 11,kV
